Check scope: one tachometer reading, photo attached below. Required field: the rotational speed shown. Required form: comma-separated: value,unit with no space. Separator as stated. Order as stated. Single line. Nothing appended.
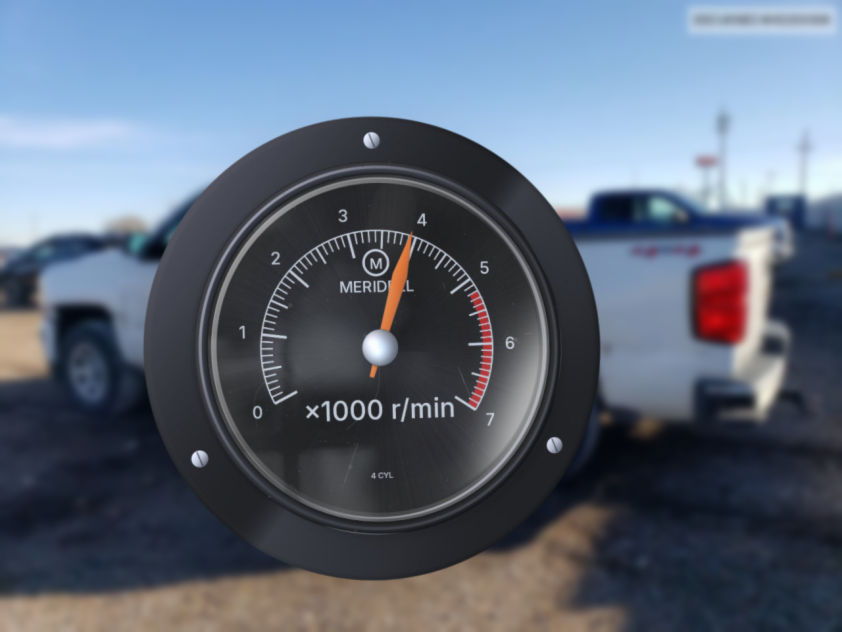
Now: 3900,rpm
